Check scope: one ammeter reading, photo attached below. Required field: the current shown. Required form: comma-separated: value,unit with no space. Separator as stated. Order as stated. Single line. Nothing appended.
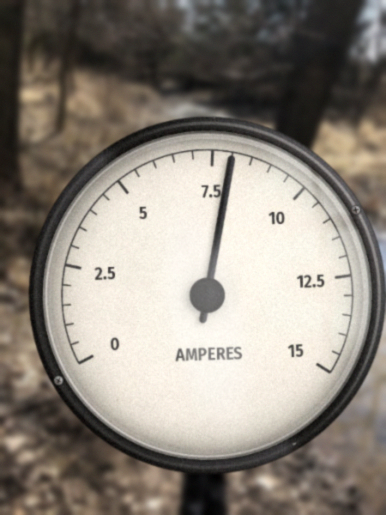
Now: 8,A
